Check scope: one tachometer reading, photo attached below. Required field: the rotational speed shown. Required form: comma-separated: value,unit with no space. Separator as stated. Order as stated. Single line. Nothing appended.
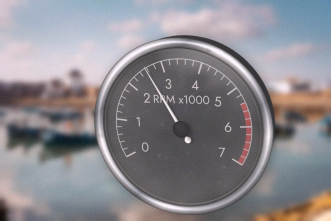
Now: 2600,rpm
